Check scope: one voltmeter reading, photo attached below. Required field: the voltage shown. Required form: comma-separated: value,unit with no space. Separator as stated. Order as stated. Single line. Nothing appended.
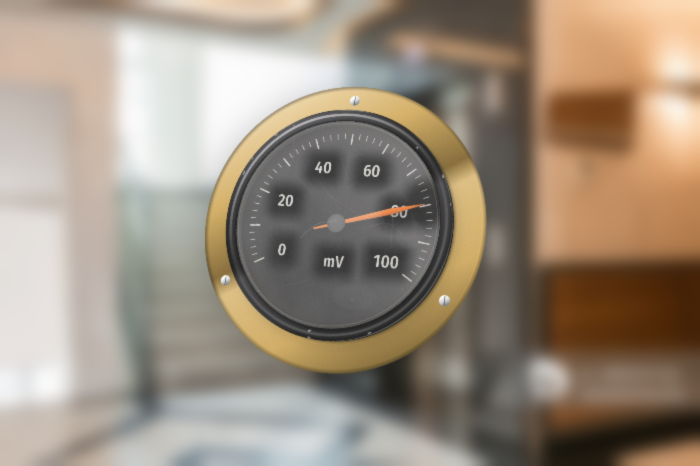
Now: 80,mV
